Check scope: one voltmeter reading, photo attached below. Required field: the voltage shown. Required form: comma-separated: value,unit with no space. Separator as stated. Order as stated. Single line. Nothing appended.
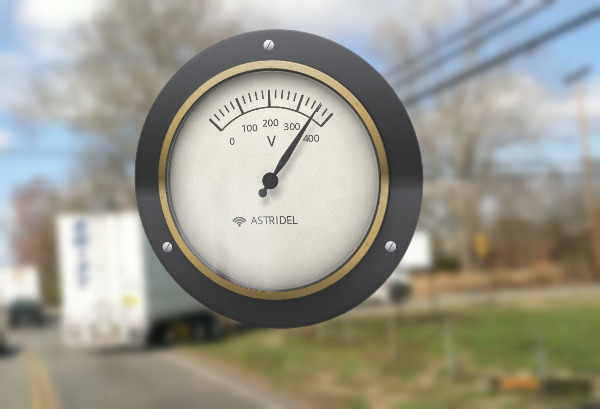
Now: 360,V
